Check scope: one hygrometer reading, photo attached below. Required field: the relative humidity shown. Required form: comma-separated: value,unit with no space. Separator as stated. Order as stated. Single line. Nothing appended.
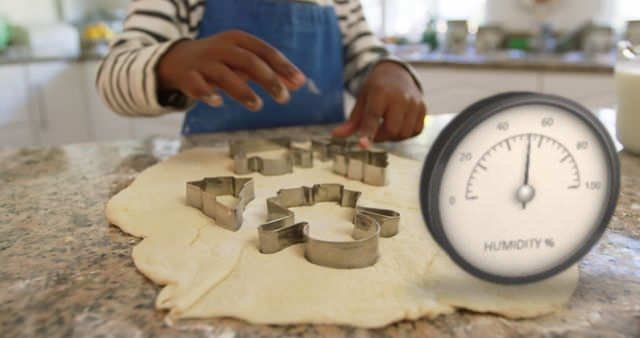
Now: 52,%
